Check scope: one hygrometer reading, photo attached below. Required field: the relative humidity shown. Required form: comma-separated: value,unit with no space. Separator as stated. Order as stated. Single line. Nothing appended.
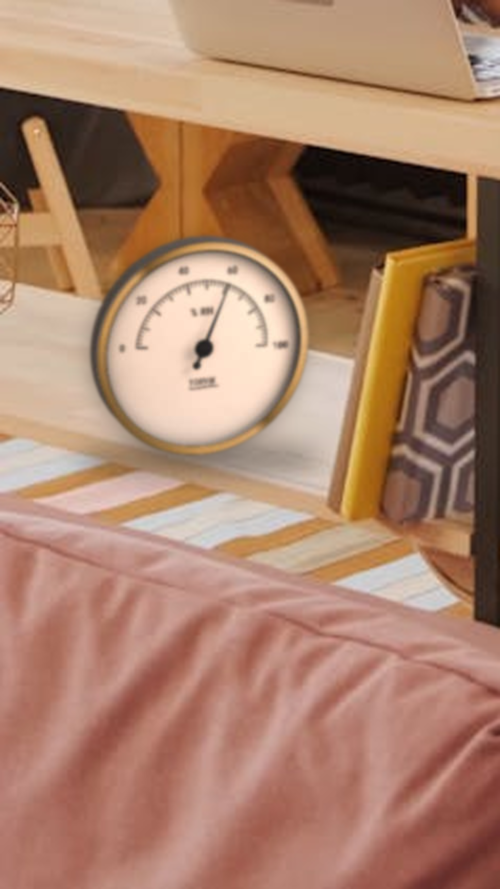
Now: 60,%
